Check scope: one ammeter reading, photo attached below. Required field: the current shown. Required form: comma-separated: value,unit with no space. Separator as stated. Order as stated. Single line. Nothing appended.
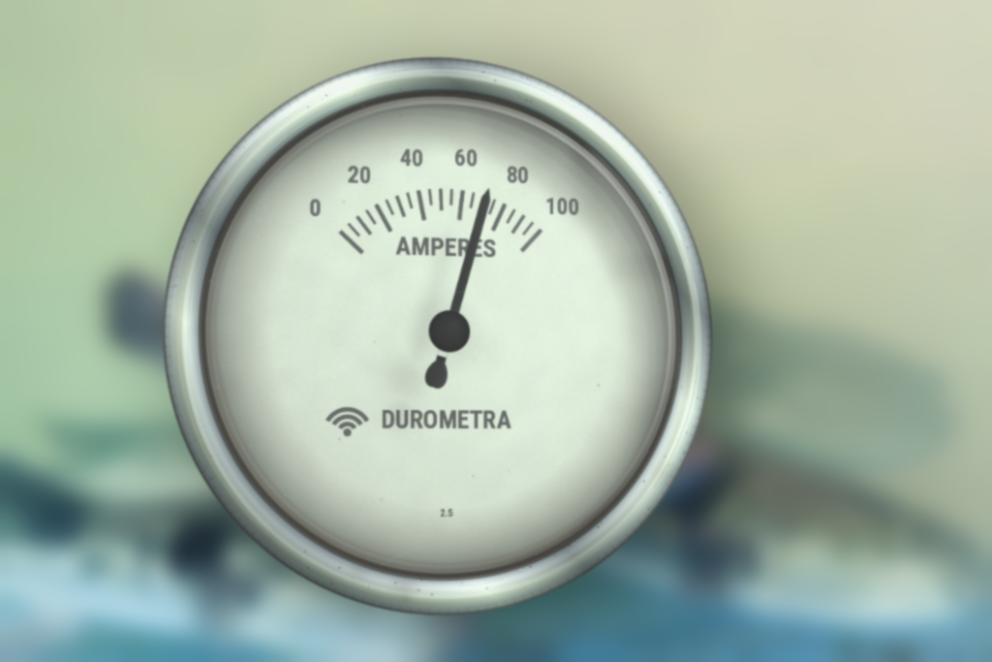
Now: 70,A
